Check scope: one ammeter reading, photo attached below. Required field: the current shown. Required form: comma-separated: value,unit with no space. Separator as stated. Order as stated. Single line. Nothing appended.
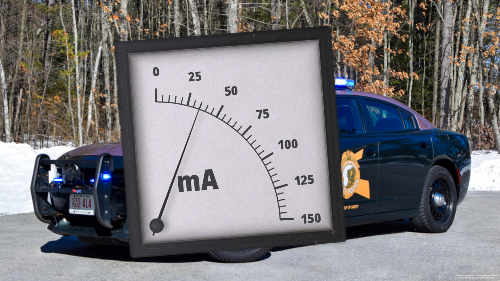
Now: 35,mA
